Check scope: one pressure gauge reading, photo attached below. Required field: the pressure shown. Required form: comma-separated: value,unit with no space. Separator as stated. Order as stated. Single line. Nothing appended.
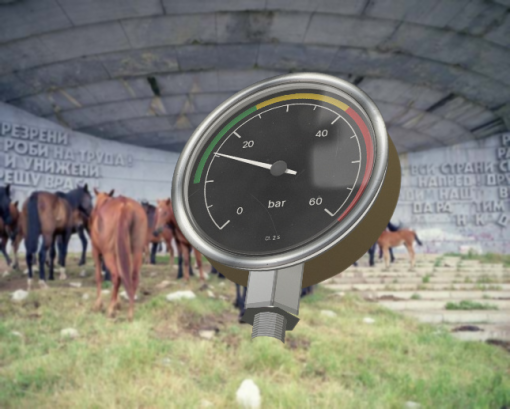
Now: 15,bar
